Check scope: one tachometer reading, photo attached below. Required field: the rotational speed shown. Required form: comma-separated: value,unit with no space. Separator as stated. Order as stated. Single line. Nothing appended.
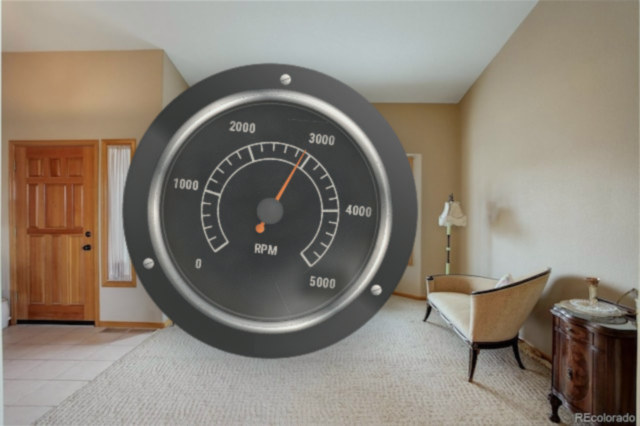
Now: 2900,rpm
